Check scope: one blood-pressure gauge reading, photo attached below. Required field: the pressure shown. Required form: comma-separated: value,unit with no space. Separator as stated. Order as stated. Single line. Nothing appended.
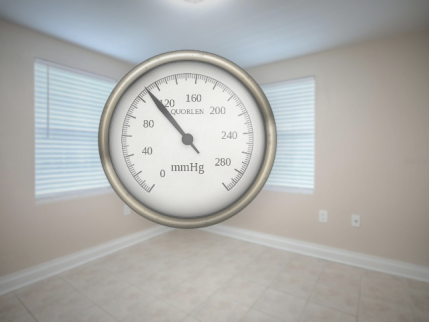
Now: 110,mmHg
